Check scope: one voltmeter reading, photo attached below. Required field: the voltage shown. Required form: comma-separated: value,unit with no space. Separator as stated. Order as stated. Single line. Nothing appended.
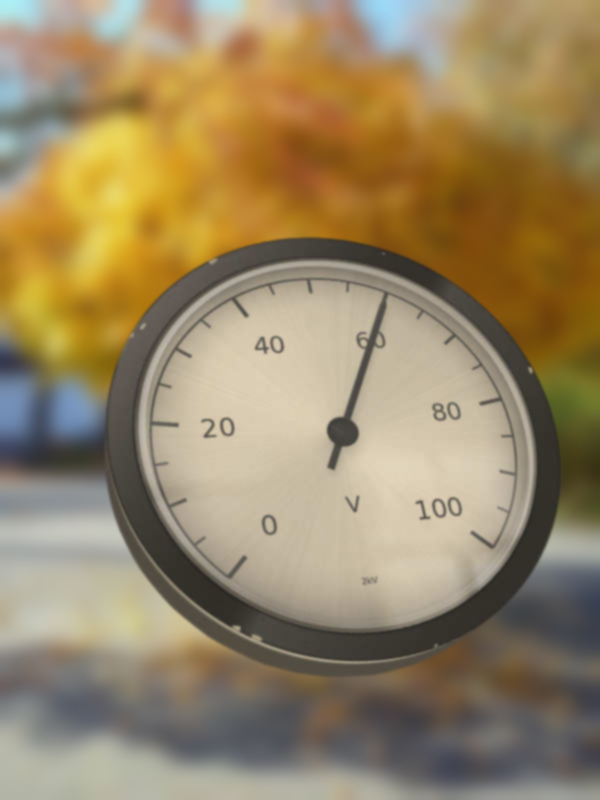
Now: 60,V
